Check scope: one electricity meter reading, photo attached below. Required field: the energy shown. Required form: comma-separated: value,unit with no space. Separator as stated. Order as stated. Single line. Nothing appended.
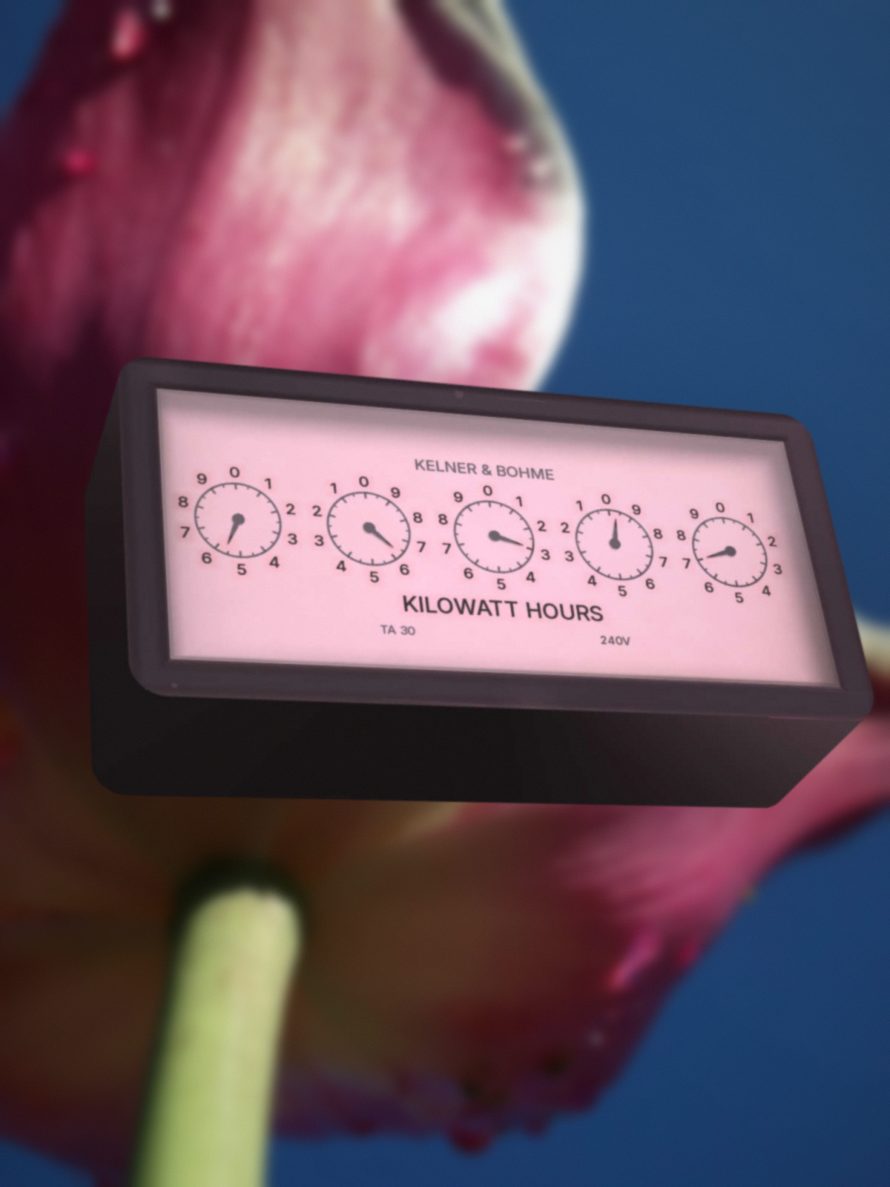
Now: 56297,kWh
